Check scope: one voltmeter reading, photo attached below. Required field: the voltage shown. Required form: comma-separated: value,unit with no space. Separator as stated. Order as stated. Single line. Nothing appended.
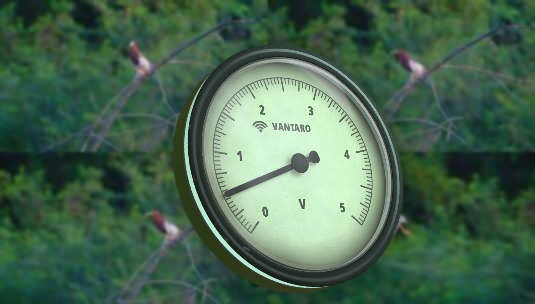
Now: 0.5,V
